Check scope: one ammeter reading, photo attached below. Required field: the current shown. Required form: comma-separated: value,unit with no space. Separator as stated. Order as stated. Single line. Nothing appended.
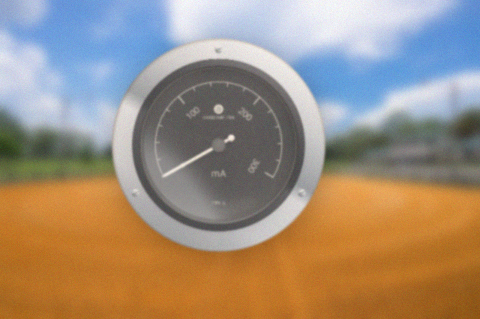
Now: 0,mA
